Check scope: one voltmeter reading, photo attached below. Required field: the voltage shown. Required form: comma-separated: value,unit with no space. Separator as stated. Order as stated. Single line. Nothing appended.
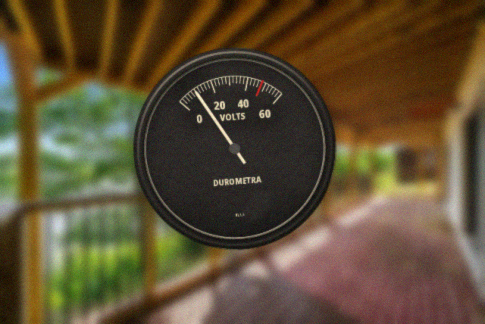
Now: 10,V
